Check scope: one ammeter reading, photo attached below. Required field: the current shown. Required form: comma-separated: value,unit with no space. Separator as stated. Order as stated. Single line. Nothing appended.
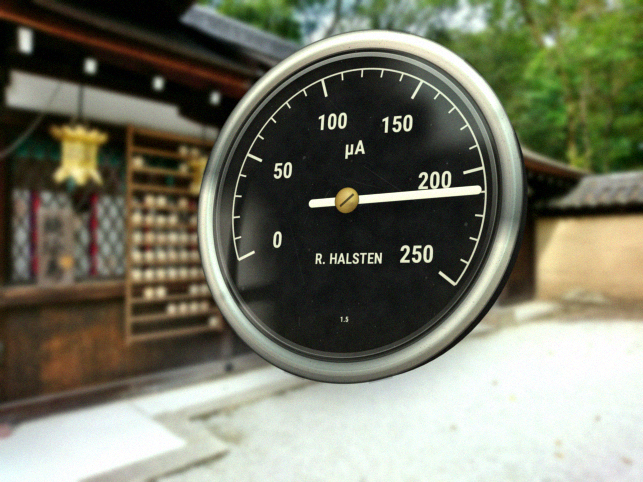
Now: 210,µA
